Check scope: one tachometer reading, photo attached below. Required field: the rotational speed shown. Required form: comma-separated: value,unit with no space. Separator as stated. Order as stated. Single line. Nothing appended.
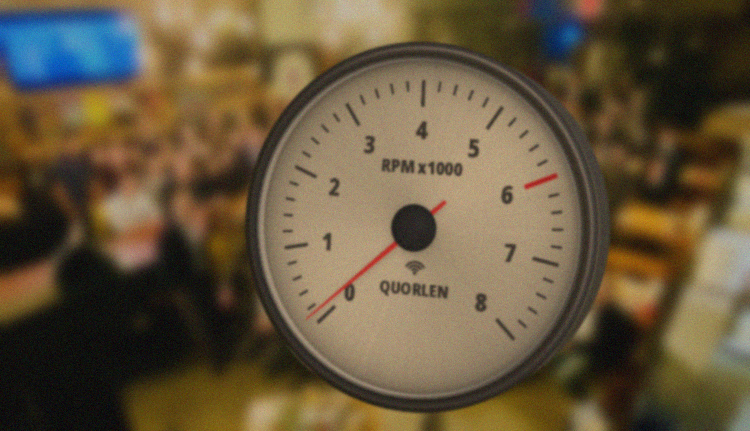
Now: 100,rpm
